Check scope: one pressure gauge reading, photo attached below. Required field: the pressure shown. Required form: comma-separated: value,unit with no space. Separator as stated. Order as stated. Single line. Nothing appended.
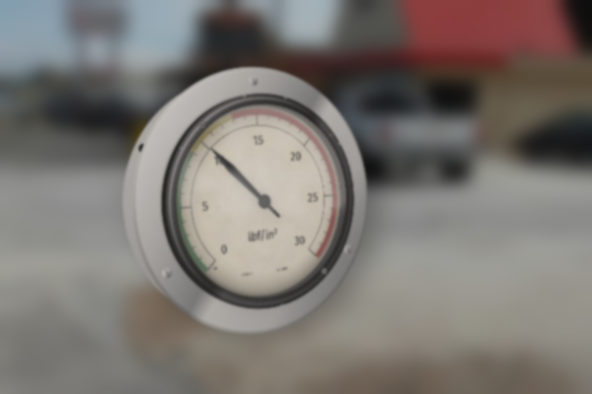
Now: 10,psi
